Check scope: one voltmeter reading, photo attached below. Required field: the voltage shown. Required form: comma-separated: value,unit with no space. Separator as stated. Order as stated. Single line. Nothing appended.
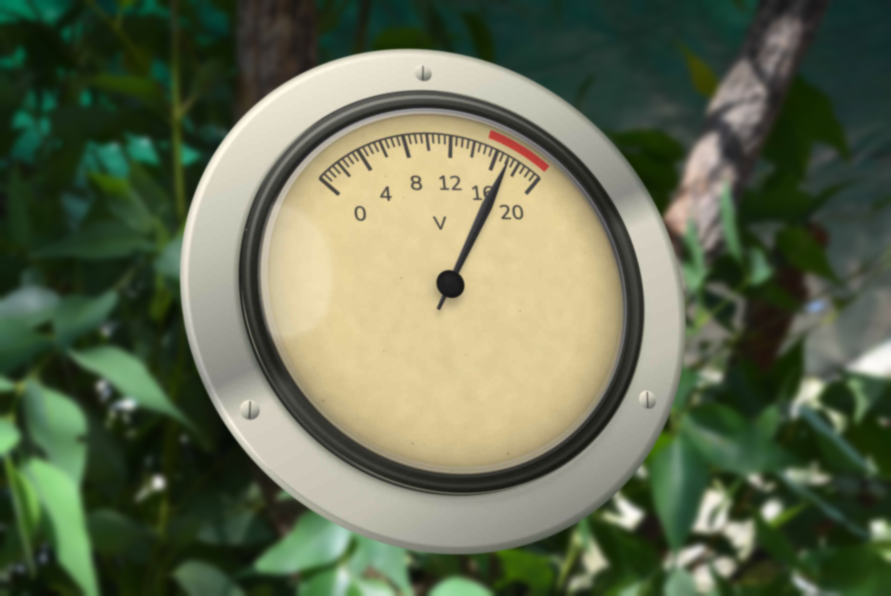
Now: 17,V
